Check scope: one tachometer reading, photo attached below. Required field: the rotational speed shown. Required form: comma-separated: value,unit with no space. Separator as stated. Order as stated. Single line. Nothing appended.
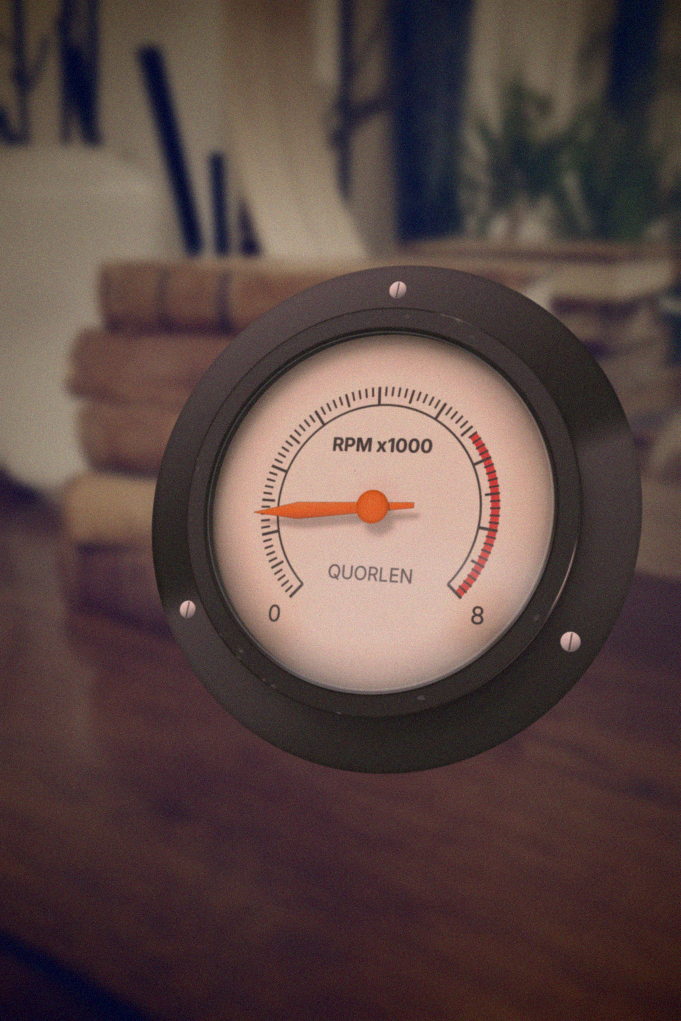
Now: 1300,rpm
